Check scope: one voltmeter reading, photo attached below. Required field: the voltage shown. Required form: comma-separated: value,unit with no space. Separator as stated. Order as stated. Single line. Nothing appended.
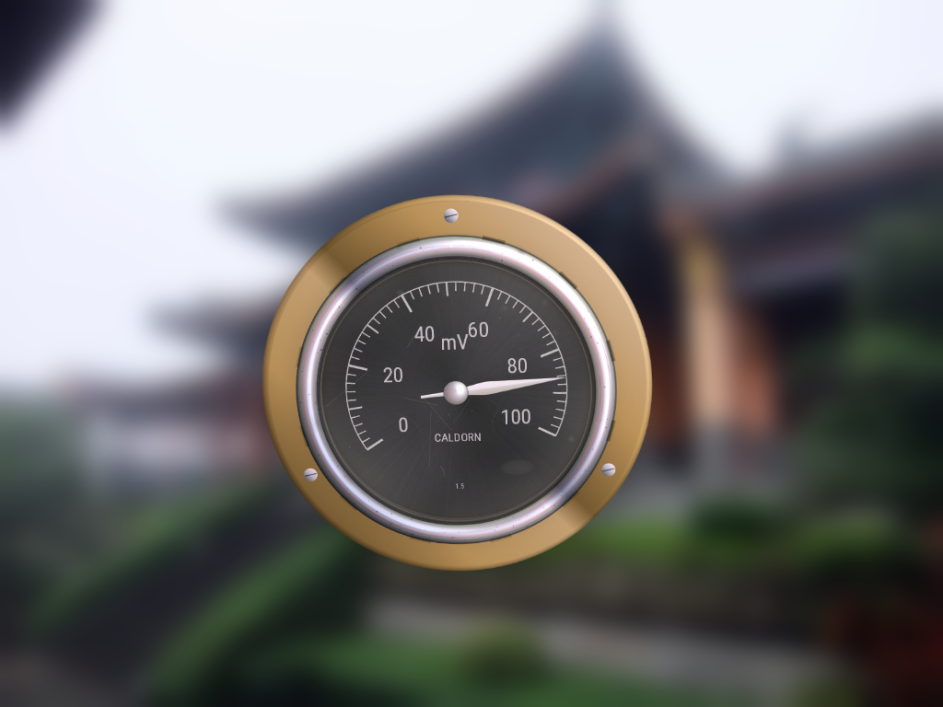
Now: 86,mV
